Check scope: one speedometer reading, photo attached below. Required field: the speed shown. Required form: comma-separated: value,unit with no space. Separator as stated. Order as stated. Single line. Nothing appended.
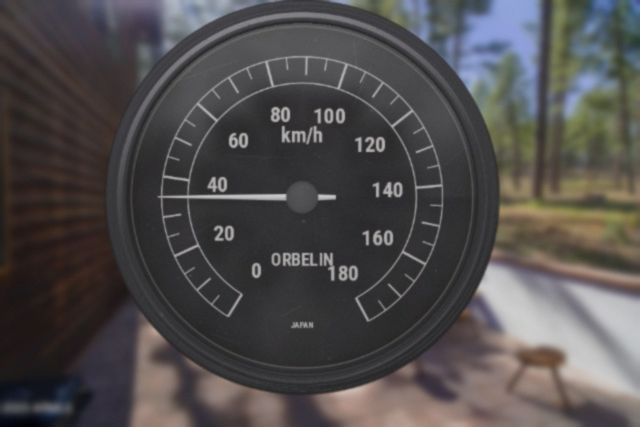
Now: 35,km/h
